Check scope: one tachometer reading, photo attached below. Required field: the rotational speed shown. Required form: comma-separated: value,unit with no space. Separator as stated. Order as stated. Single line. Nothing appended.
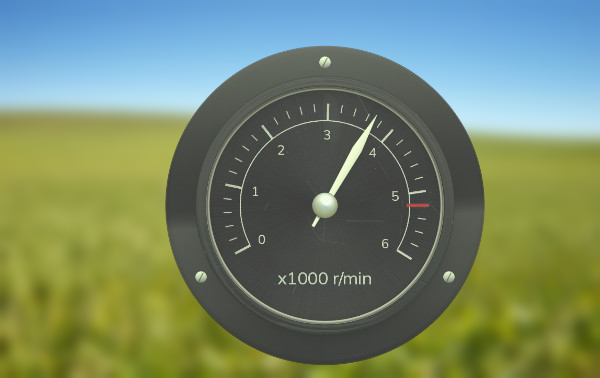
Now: 3700,rpm
